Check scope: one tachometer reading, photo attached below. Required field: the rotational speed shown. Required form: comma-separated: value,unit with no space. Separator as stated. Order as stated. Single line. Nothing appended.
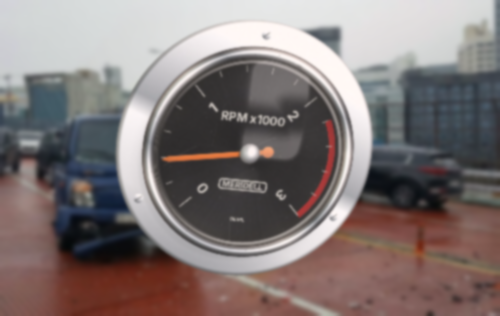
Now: 400,rpm
